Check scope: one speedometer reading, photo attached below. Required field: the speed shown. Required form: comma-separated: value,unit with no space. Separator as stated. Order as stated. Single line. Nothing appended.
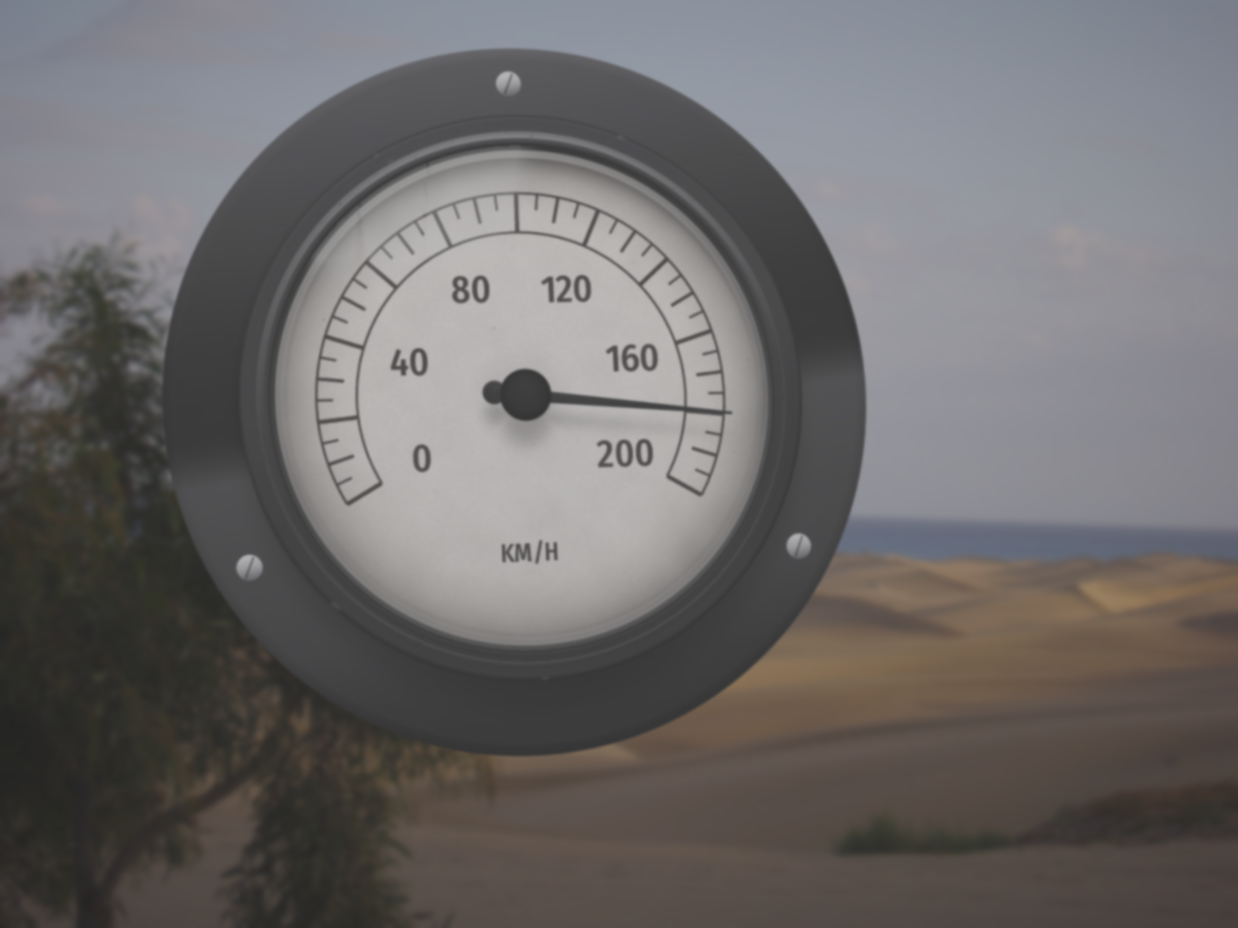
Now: 180,km/h
